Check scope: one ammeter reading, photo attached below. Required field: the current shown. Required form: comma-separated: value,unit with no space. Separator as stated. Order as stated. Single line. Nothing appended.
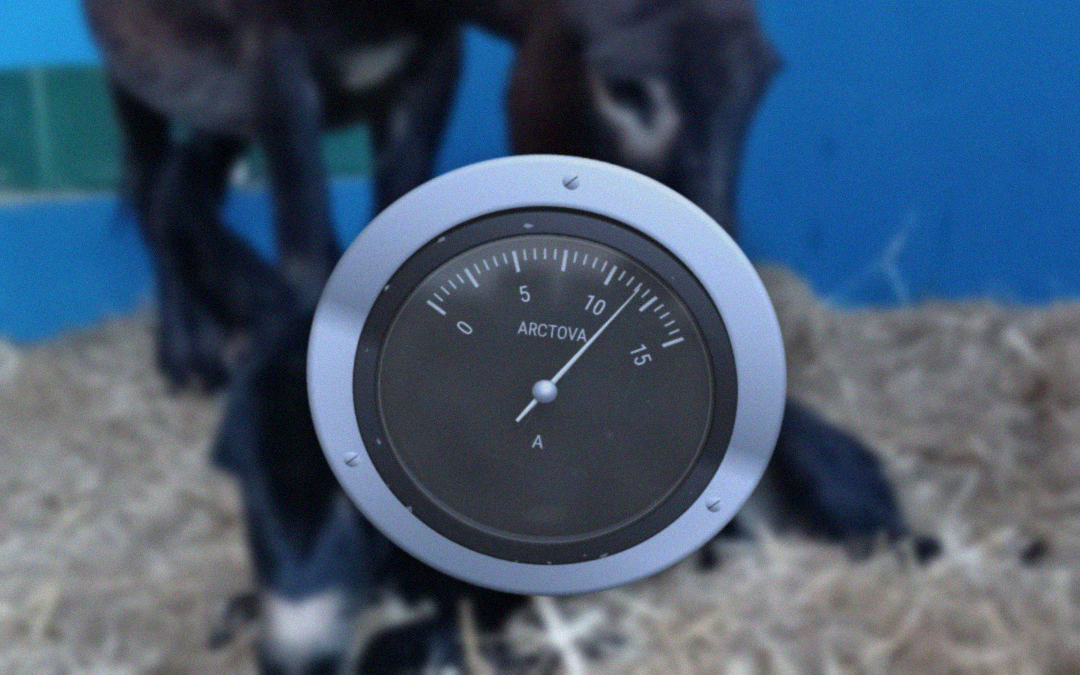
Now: 11.5,A
